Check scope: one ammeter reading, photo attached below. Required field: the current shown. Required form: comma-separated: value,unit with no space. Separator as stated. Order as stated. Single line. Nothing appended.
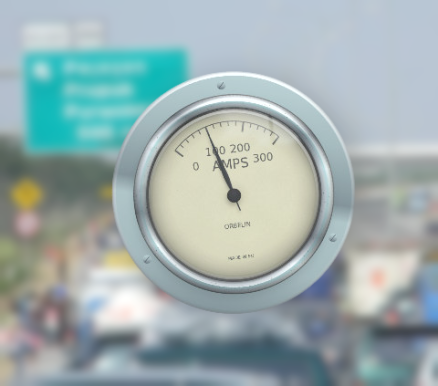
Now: 100,A
